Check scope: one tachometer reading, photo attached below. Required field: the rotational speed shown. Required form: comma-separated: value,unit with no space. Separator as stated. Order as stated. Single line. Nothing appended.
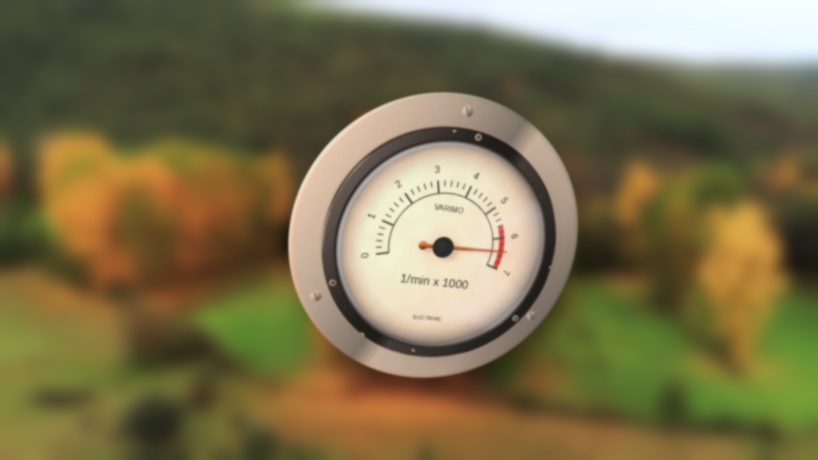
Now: 6400,rpm
